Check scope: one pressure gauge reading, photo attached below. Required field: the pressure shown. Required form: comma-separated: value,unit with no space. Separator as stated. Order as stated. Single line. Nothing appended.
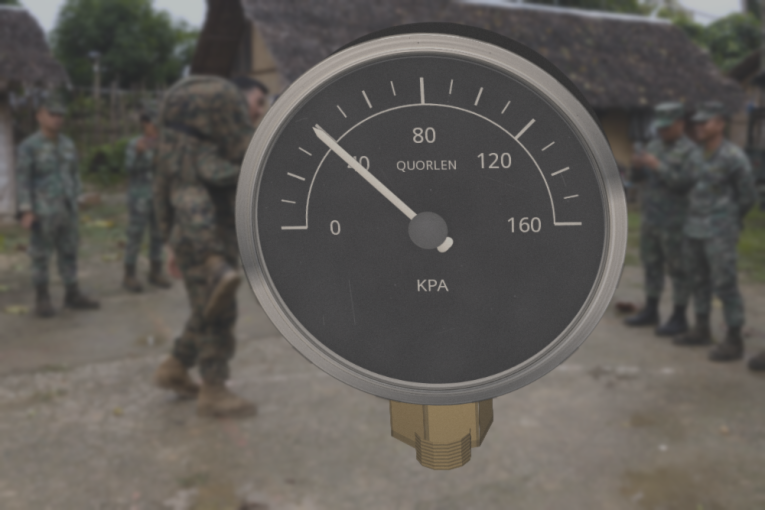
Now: 40,kPa
